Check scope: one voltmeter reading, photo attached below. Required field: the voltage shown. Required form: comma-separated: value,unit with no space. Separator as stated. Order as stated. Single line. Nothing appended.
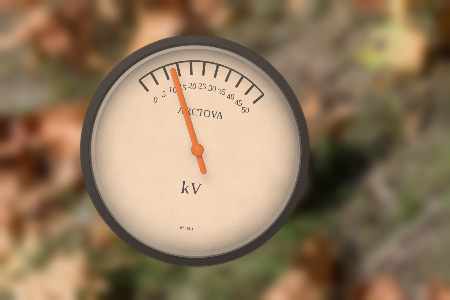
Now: 12.5,kV
